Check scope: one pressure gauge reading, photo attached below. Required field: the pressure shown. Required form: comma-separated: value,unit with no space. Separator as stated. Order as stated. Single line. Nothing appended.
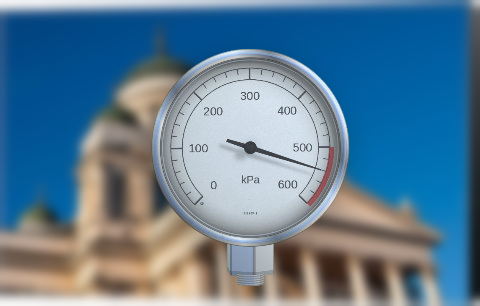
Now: 540,kPa
